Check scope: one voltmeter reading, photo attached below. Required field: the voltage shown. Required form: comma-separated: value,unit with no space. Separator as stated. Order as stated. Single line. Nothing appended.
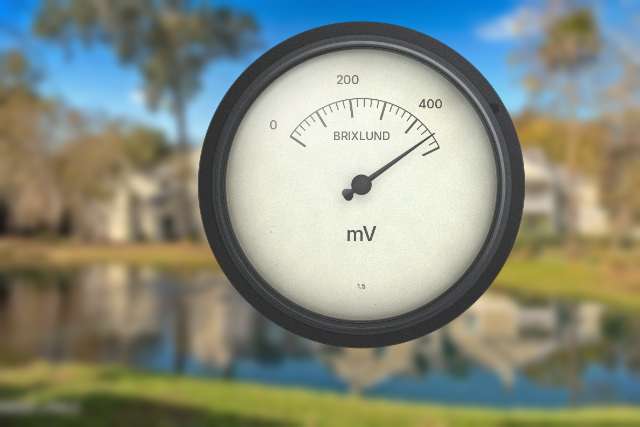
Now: 460,mV
